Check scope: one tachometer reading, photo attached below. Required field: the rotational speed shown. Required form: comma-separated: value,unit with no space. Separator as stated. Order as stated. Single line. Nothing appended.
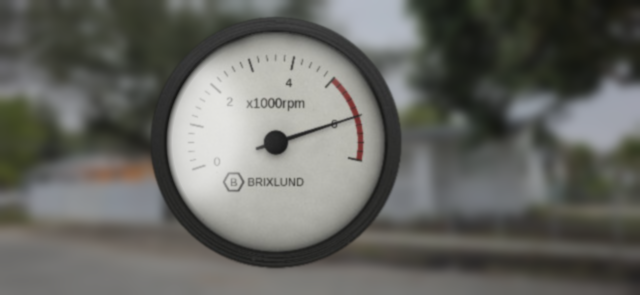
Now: 6000,rpm
